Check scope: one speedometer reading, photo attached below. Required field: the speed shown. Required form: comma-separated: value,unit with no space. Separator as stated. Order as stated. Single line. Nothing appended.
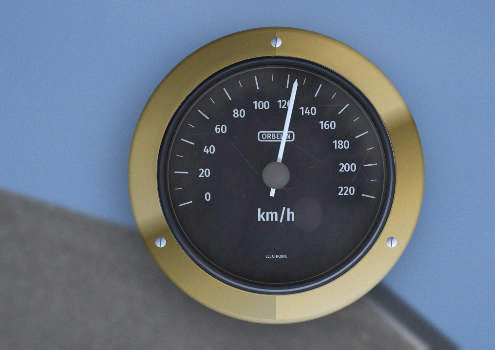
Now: 125,km/h
